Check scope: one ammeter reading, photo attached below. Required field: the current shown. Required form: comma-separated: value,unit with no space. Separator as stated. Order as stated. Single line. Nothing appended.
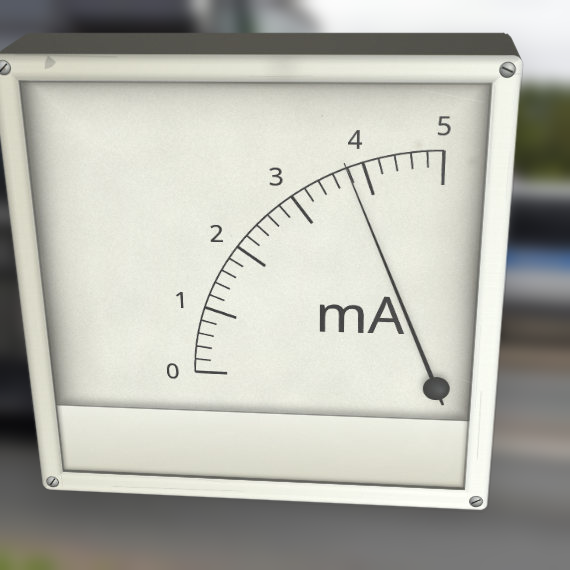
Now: 3.8,mA
